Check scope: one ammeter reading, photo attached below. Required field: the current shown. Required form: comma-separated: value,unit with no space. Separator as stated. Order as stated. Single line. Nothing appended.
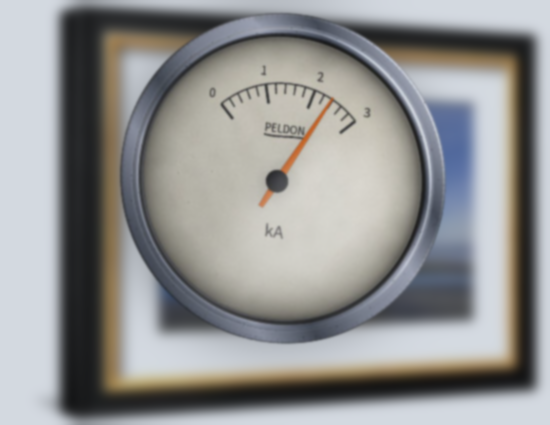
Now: 2.4,kA
